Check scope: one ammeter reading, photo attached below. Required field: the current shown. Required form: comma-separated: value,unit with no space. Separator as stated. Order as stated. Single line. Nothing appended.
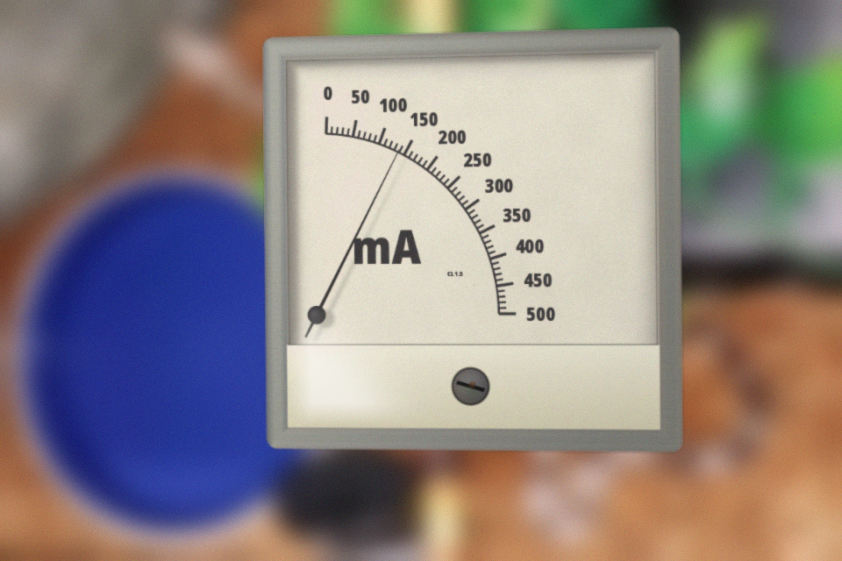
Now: 140,mA
